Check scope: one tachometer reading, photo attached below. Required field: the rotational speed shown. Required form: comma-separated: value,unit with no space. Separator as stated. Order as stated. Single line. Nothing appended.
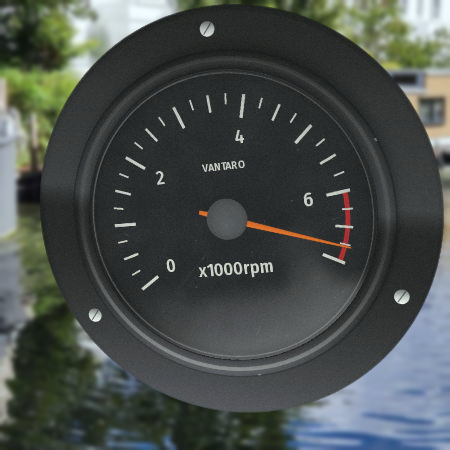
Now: 6750,rpm
